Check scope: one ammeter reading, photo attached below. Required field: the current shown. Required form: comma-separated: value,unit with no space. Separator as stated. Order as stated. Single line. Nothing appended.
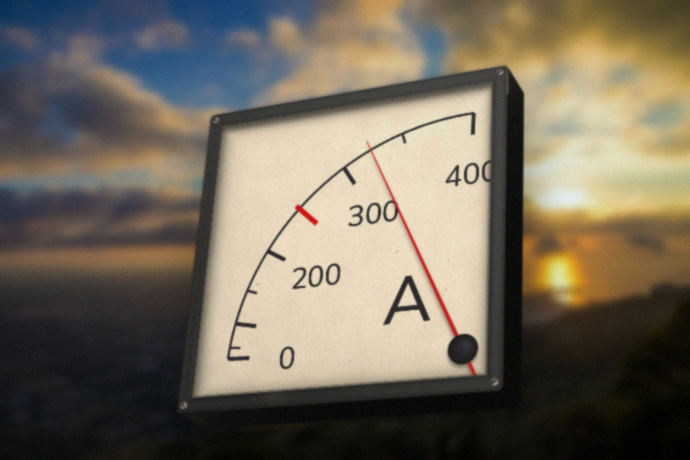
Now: 325,A
